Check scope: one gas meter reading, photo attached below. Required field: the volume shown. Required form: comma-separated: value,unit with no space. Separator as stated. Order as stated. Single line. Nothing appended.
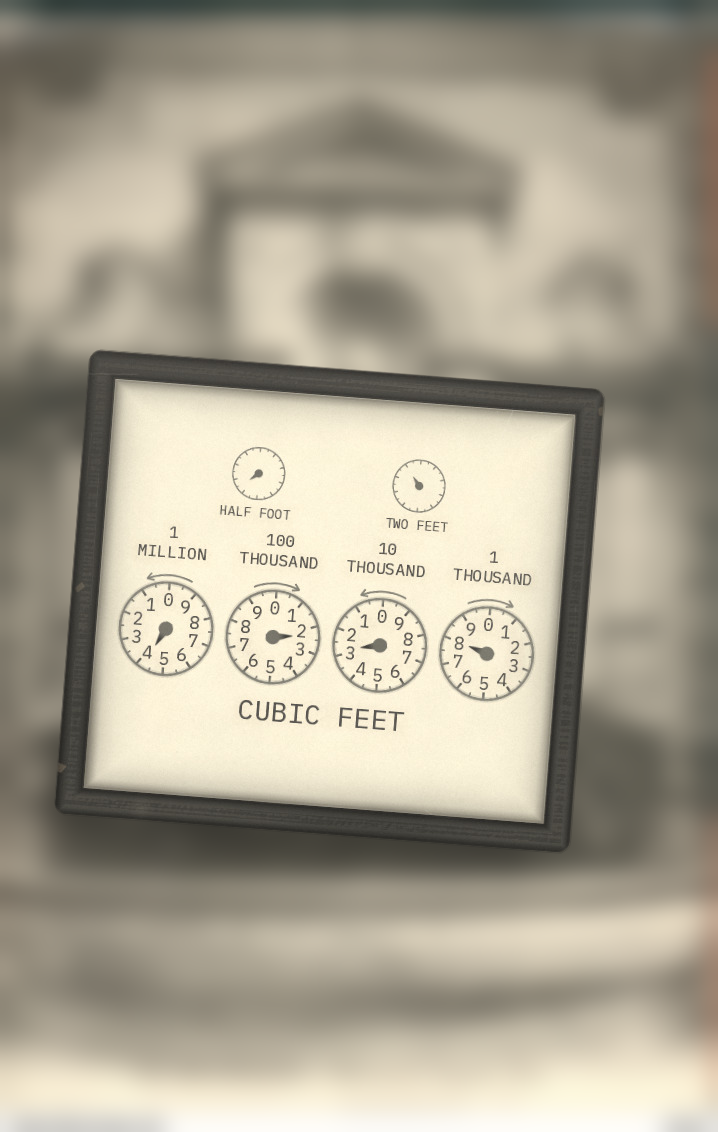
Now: 422800,ft³
